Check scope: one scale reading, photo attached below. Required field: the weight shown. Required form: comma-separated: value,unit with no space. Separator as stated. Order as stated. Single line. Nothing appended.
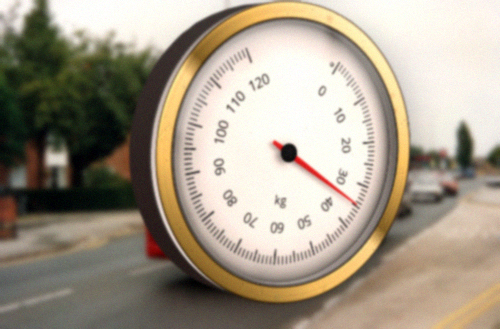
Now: 35,kg
